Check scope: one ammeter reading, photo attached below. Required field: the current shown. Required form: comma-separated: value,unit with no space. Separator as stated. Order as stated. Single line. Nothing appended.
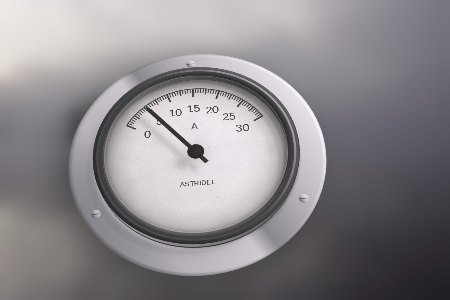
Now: 5,A
